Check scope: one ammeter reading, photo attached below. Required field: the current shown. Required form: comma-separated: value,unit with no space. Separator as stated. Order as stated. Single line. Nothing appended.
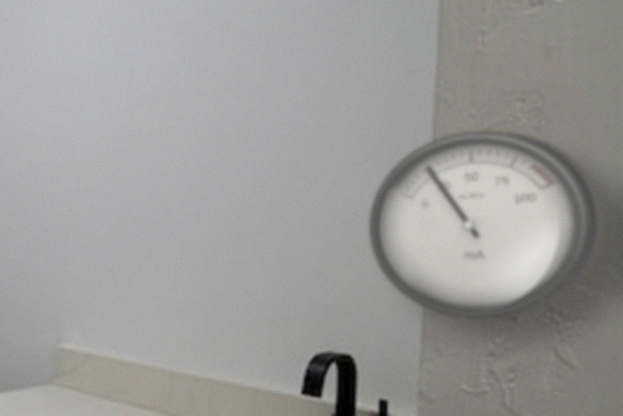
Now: 25,mA
